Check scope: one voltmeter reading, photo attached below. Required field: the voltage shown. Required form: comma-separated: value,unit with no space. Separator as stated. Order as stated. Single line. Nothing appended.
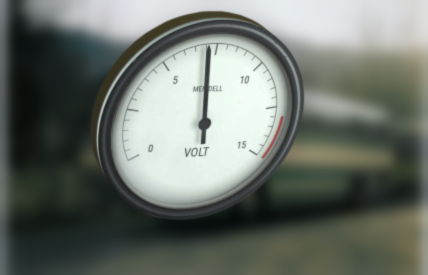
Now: 7,V
